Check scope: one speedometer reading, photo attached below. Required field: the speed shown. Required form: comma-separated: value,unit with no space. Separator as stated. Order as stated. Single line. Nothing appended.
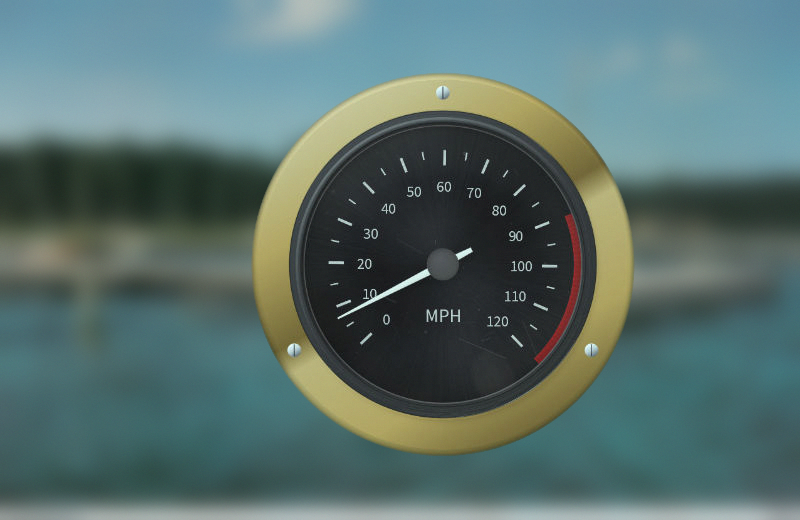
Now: 7.5,mph
